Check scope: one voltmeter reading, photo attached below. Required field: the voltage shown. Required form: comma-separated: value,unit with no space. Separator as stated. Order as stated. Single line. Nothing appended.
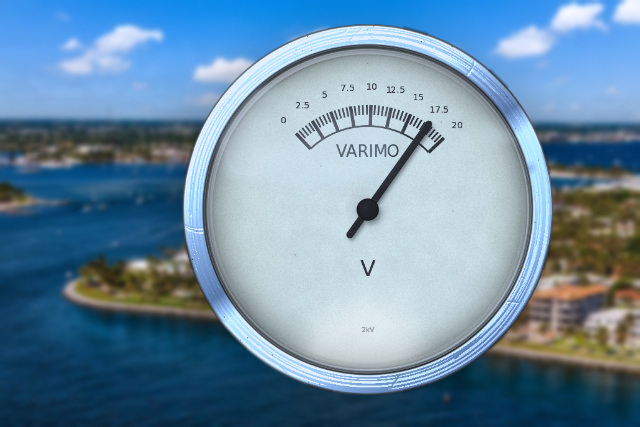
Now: 17.5,V
